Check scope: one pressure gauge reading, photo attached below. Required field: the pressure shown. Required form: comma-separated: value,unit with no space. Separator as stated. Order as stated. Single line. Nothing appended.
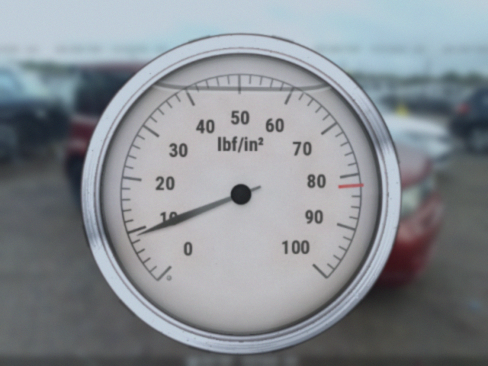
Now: 9,psi
